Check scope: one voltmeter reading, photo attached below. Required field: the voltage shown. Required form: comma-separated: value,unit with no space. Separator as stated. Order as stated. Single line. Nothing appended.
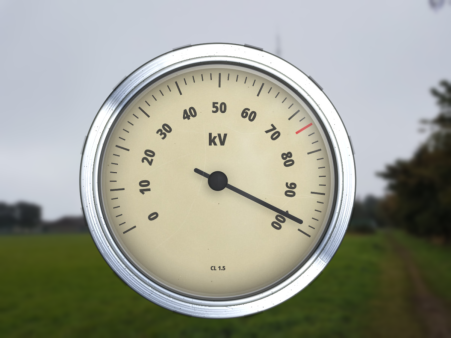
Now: 98,kV
